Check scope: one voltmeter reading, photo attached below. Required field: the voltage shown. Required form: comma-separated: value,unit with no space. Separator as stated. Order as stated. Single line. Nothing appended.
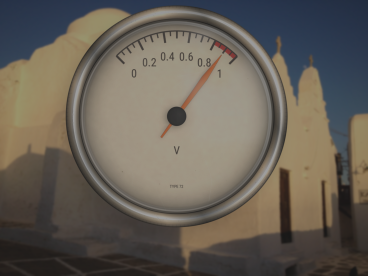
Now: 0.9,V
